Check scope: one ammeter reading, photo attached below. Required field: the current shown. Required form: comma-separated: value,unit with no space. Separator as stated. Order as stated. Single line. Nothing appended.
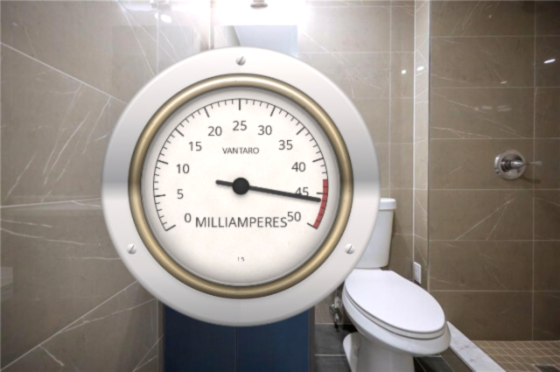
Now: 46,mA
